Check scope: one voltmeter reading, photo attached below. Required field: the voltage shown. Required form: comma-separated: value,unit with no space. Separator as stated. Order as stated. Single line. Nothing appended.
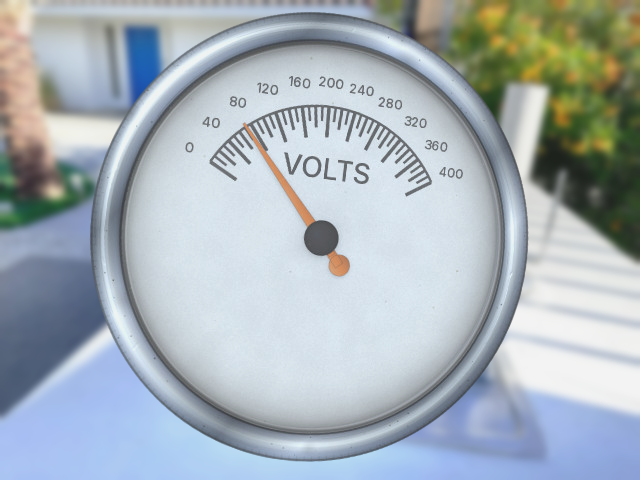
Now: 70,V
